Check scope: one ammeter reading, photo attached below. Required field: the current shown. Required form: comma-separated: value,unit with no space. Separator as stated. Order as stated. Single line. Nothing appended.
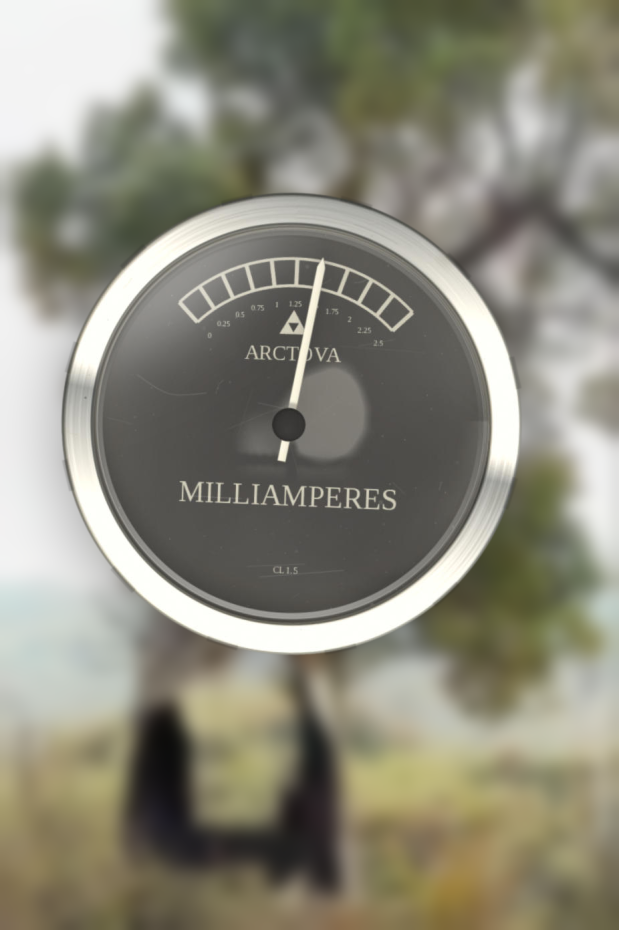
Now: 1.5,mA
